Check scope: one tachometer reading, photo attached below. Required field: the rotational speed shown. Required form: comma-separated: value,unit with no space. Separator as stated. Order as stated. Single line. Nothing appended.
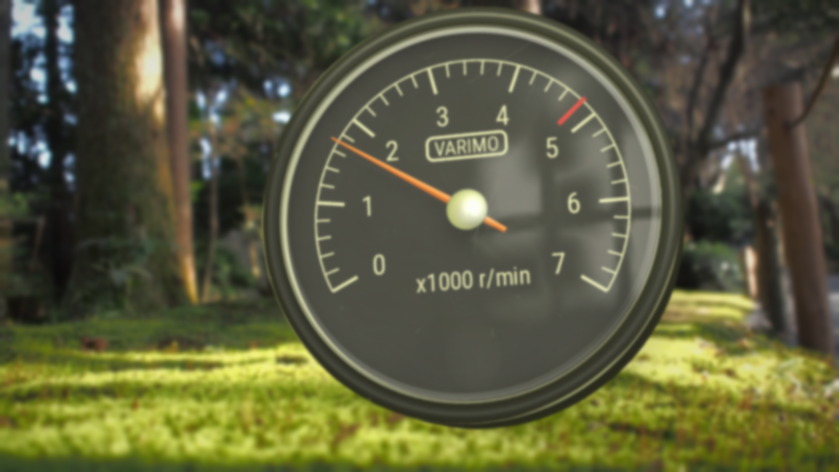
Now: 1700,rpm
